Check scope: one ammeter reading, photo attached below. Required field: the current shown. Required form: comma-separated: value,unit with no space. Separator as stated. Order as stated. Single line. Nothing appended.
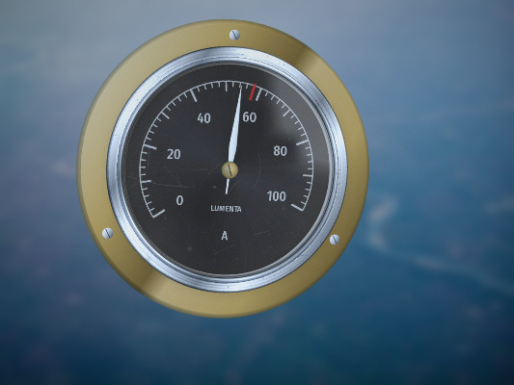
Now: 54,A
